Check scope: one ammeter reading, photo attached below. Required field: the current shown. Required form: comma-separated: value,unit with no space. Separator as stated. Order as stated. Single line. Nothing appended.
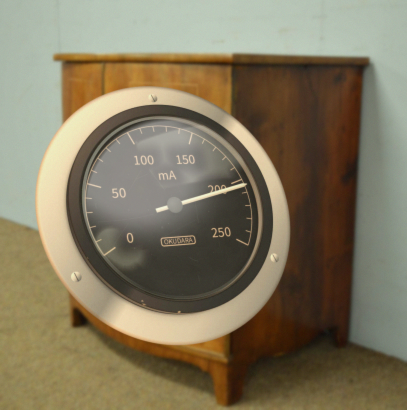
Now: 205,mA
